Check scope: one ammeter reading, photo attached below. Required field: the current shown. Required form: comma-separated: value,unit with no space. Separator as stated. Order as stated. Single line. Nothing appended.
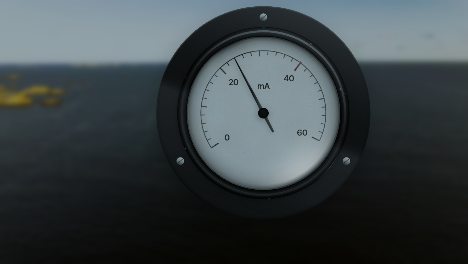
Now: 24,mA
